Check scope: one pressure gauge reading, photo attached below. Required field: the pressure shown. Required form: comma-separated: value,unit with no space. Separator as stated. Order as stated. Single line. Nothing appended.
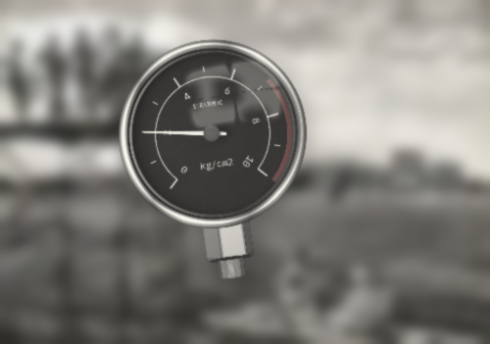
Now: 2,kg/cm²
